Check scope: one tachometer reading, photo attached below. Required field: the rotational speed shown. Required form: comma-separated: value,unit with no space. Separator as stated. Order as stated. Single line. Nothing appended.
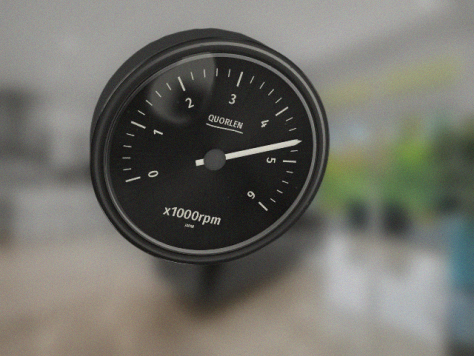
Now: 4600,rpm
